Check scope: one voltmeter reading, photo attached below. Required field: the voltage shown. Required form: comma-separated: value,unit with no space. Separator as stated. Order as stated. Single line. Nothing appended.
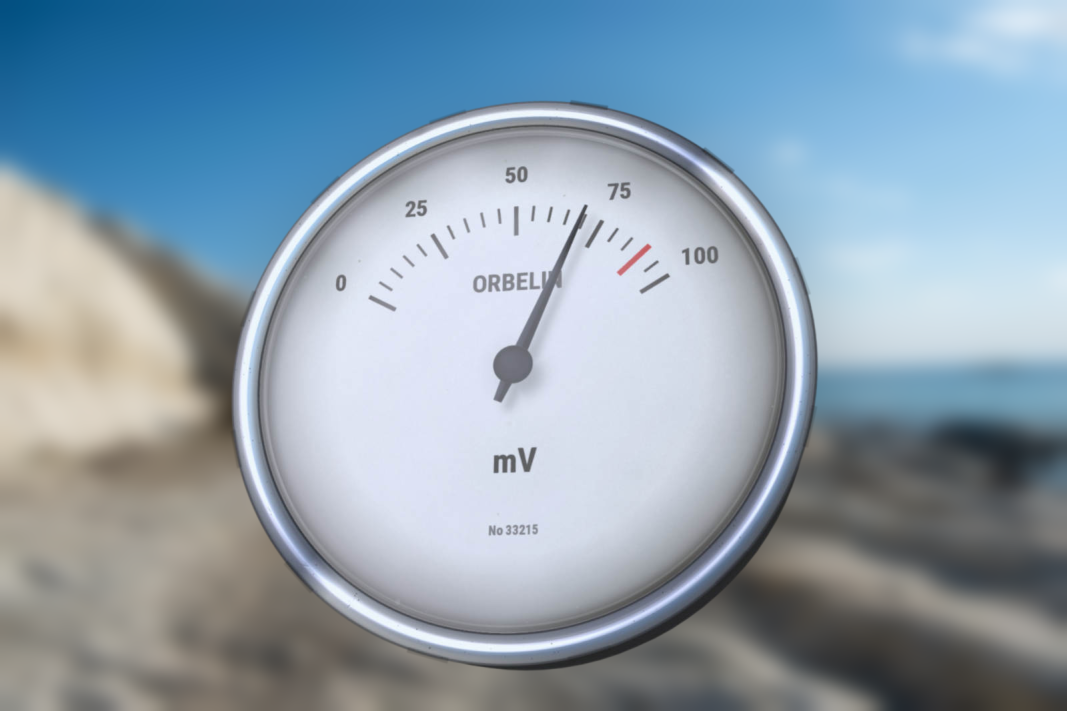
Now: 70,mV
